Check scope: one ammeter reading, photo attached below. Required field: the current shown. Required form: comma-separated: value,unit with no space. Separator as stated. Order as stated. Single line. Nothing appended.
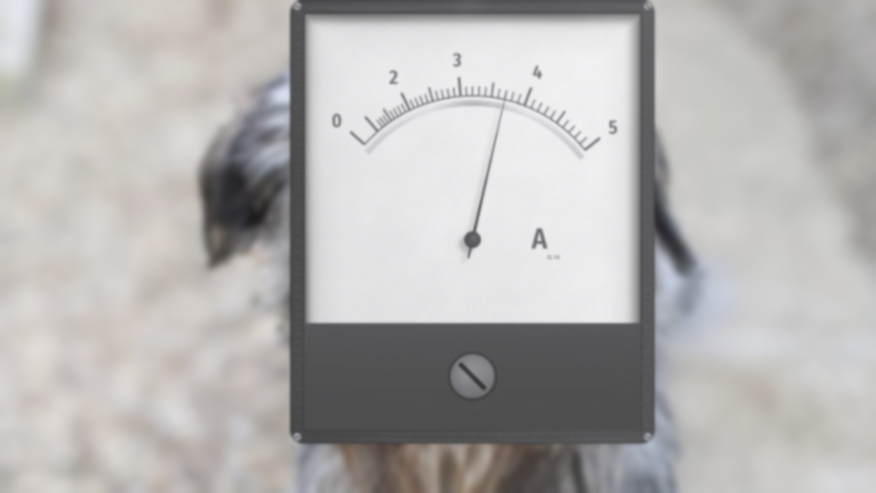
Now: 3.7,A
